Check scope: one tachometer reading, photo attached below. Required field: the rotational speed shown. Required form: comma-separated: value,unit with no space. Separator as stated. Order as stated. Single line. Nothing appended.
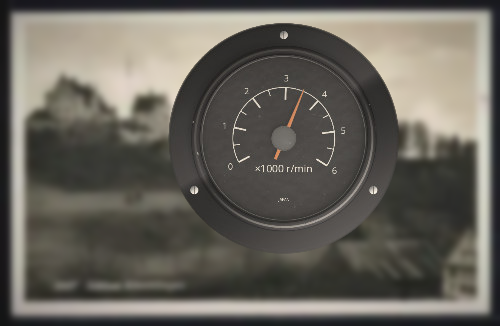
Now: 3500,rpm
